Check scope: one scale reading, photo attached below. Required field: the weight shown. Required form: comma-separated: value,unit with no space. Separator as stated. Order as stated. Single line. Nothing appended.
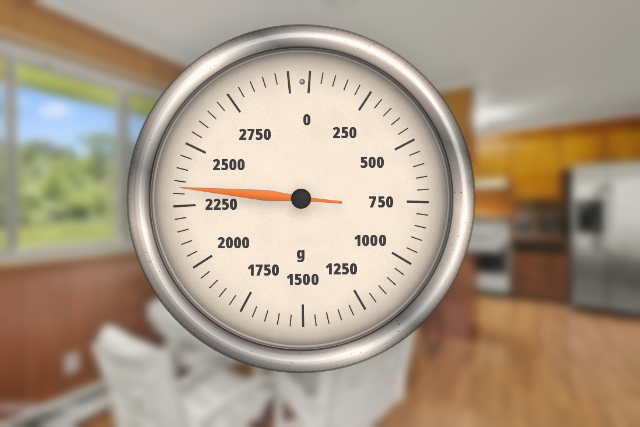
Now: 2325,g
